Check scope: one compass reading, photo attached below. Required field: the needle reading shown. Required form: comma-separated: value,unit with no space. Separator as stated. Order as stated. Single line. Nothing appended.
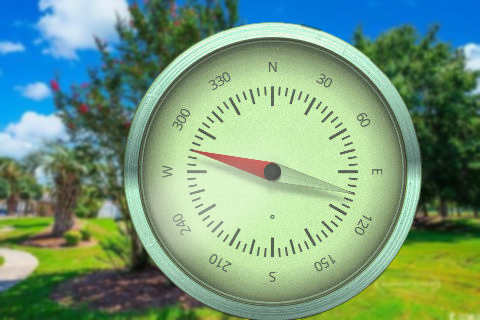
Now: 285,°
